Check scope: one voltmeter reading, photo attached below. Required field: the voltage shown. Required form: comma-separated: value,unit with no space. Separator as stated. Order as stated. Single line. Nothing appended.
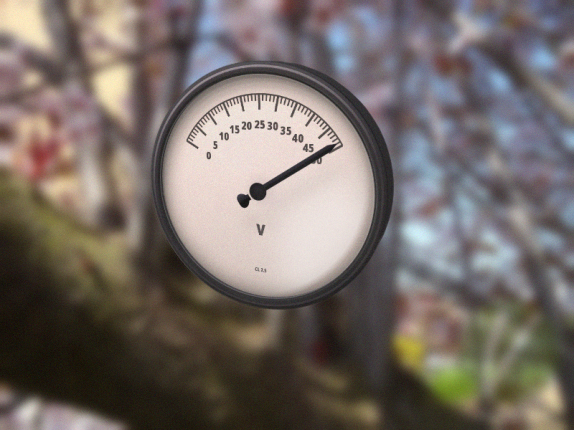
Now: 49,V
